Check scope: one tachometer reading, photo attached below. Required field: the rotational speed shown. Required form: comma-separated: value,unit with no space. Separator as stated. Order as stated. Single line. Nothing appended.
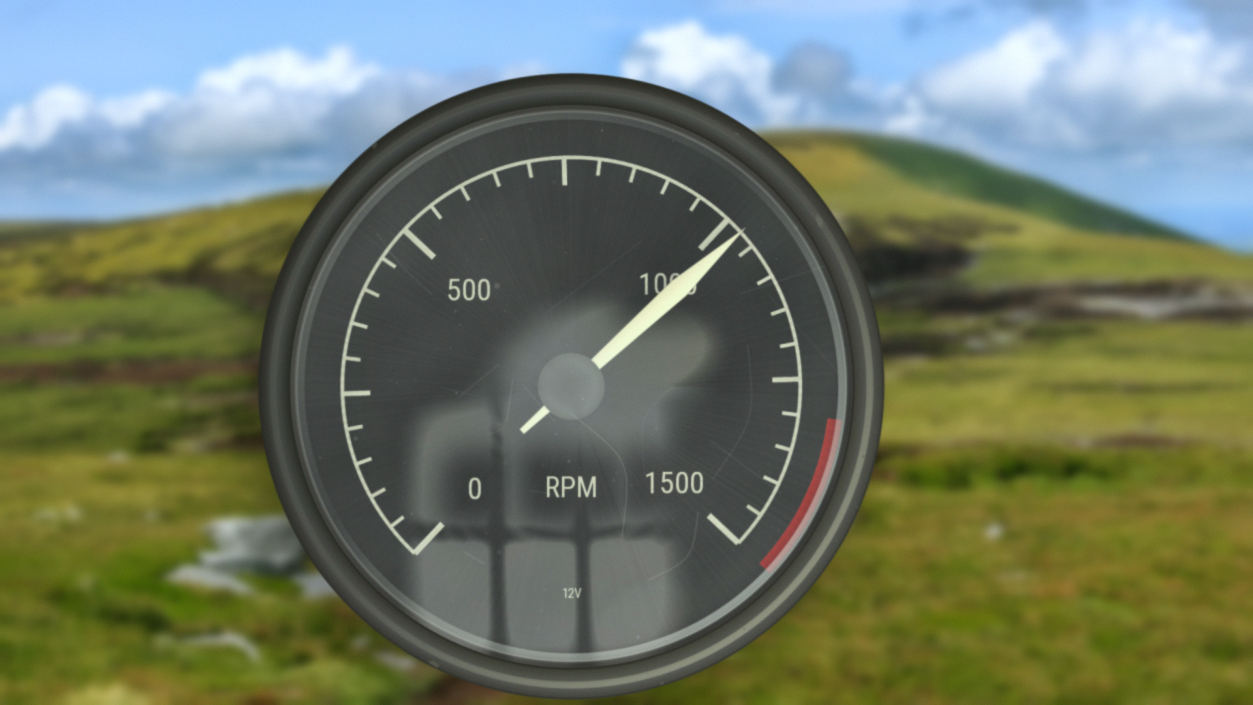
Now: 1025,rpm
